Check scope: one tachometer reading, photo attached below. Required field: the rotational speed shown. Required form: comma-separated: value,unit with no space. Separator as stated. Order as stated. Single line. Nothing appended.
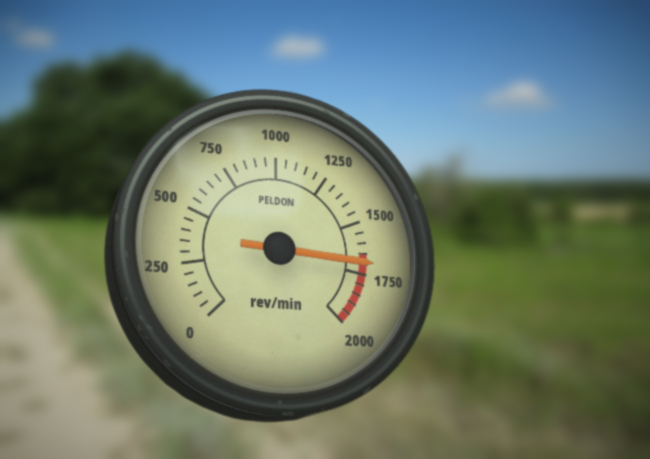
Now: 1700,rpm
